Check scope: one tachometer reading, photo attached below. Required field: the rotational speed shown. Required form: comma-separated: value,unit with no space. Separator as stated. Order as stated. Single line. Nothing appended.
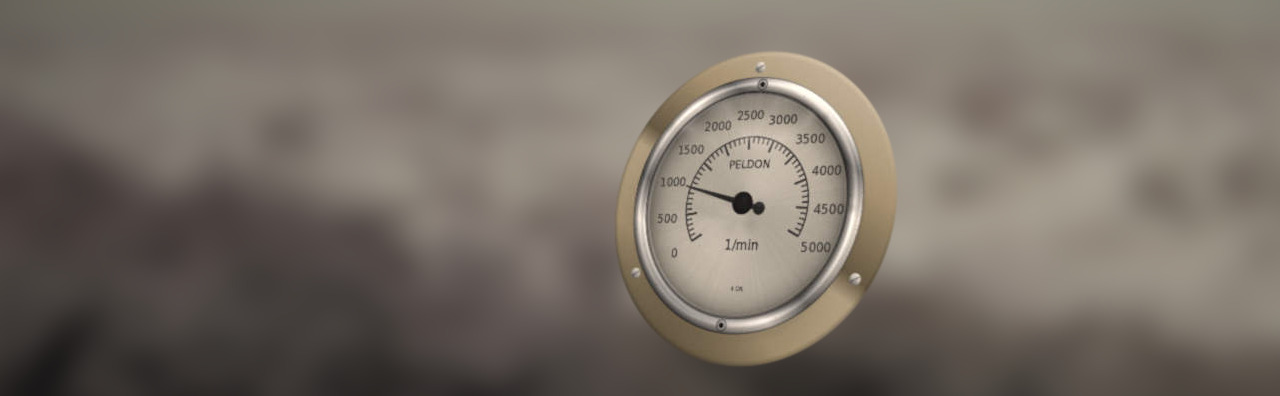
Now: 1000,rpm
